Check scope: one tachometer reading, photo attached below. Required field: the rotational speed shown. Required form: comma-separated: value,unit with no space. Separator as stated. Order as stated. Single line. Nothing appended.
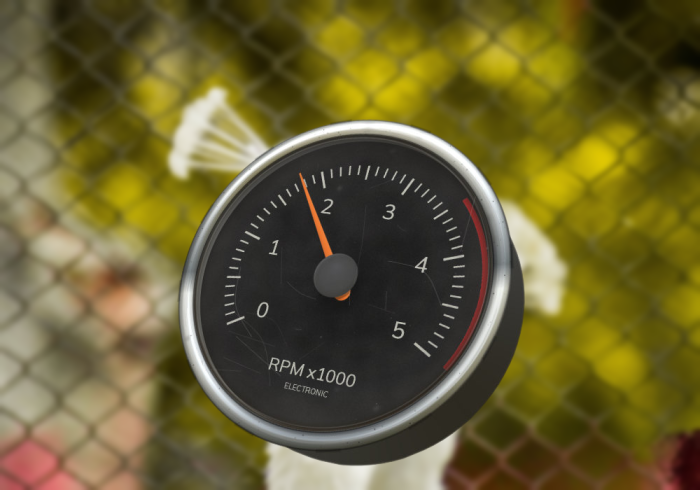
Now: 1800,rpm
